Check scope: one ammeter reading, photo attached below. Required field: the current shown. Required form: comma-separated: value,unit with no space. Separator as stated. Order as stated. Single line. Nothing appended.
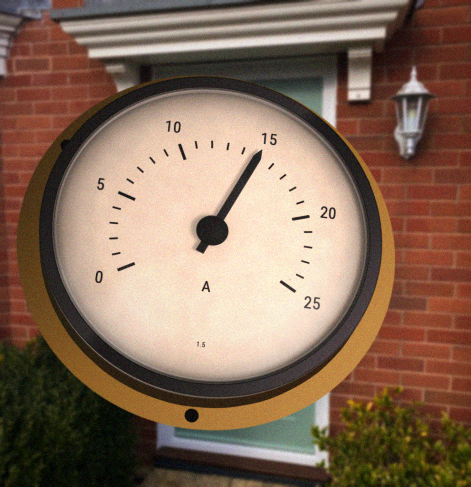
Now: 15,A
